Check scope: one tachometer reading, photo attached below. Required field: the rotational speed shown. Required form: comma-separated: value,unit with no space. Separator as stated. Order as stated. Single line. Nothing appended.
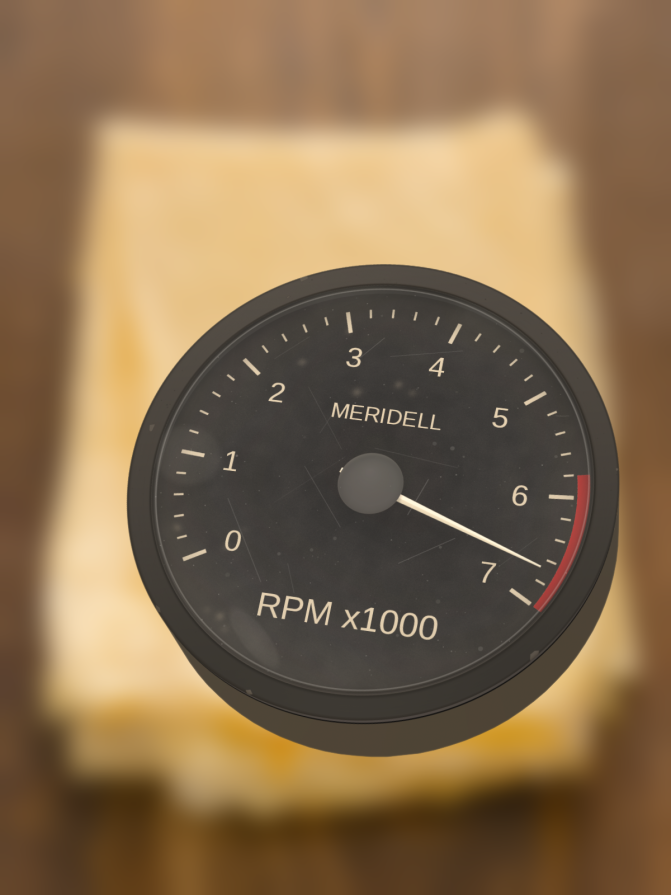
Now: 6700,rpm
